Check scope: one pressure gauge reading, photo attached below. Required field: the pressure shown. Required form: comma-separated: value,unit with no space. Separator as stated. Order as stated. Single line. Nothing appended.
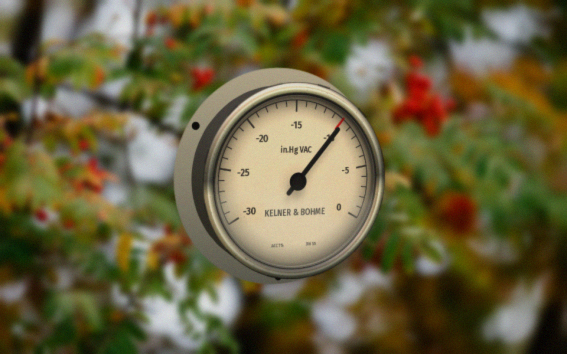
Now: -10,inHg
